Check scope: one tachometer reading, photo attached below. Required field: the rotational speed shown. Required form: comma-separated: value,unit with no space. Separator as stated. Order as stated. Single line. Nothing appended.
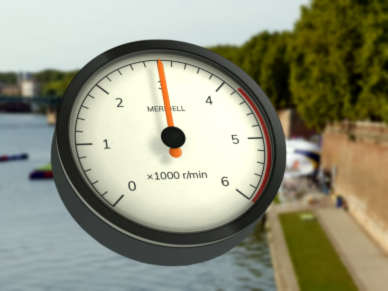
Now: 3000,rpm
